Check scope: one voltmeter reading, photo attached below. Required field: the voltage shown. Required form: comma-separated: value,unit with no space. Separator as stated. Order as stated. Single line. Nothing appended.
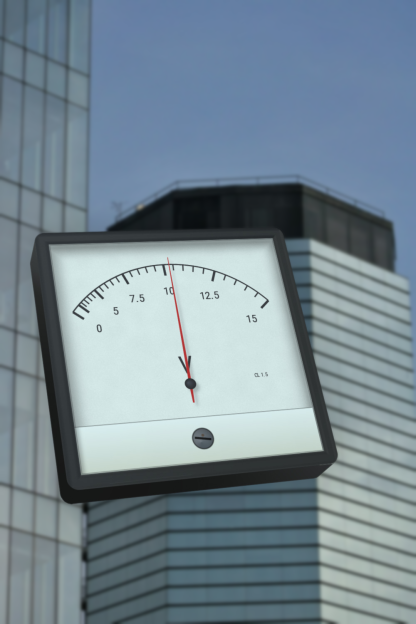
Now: 10.25,V
